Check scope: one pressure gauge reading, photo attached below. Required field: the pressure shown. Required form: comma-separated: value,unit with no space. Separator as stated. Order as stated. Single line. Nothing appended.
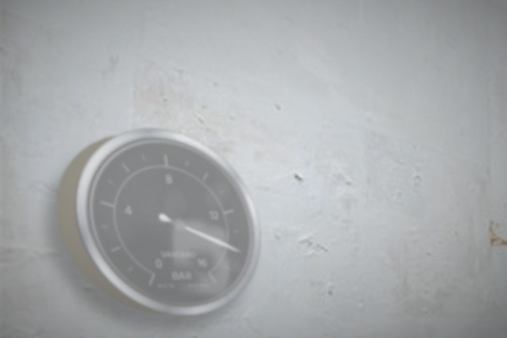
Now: 14,bar
